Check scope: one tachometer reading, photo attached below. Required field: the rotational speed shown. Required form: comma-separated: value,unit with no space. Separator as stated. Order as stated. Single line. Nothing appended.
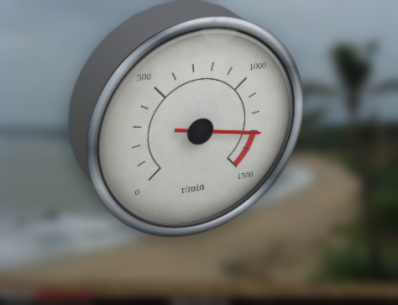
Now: 1300,rpm
